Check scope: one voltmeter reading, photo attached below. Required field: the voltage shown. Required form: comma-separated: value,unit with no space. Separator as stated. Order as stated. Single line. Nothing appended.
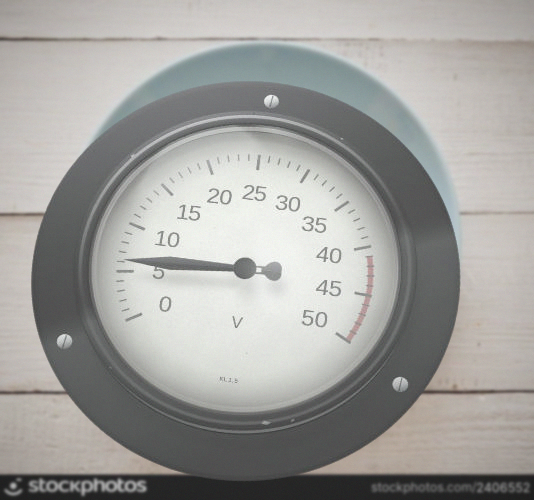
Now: 6,V
